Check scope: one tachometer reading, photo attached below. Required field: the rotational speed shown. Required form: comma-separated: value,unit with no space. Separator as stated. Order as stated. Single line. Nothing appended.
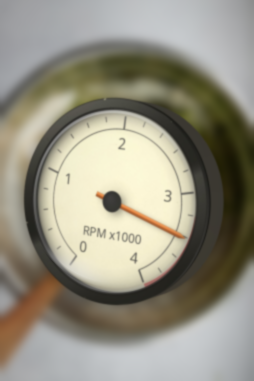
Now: 3400,rpm
